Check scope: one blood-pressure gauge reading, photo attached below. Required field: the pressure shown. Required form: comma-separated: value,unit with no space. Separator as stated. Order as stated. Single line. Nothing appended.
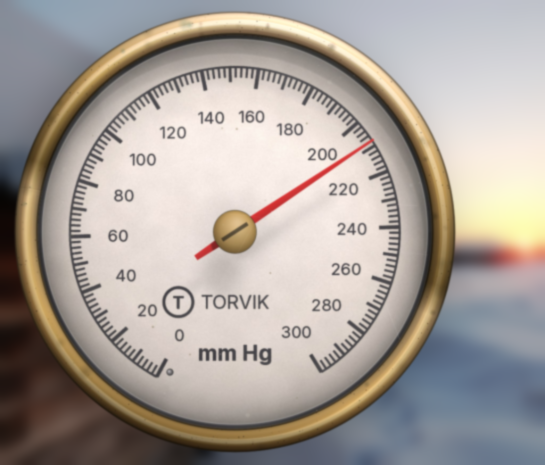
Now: 208,mmHg
